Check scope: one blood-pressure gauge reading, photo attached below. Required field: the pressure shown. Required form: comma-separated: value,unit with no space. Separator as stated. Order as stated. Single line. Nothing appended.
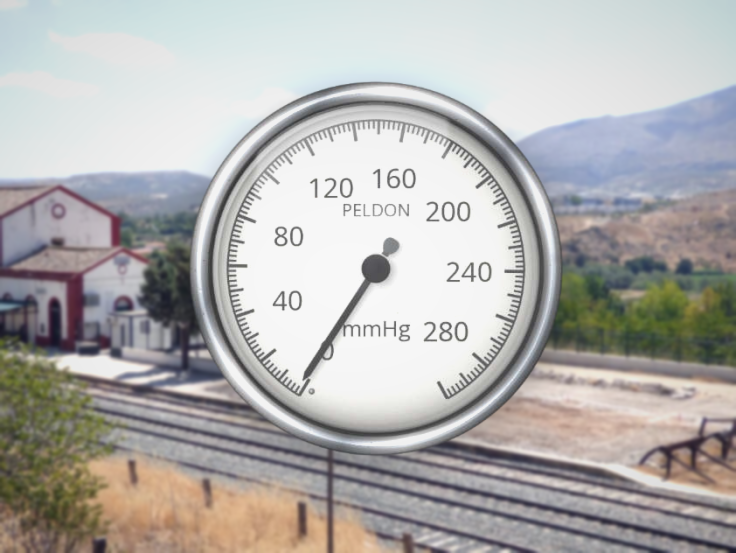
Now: 2,mmHg
